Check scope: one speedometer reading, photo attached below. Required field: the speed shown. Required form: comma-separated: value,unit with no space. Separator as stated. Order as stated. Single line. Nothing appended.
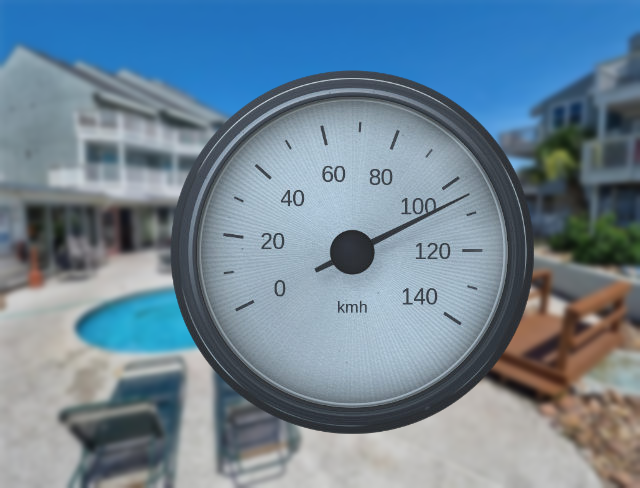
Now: 105,km/h
